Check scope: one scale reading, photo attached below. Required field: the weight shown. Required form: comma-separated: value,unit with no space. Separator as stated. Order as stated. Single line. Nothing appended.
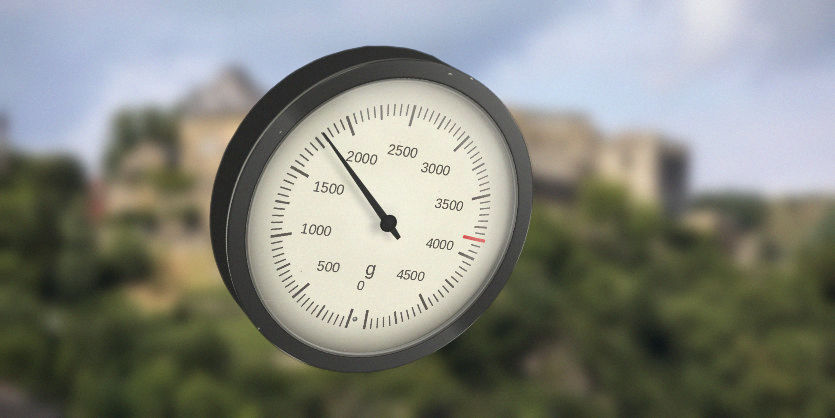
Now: 1800,g
